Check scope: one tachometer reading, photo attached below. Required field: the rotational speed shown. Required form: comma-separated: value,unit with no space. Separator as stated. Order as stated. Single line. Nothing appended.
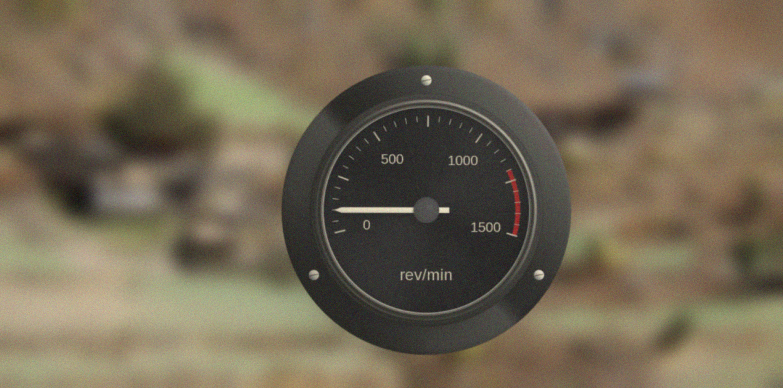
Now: 100,rpm
